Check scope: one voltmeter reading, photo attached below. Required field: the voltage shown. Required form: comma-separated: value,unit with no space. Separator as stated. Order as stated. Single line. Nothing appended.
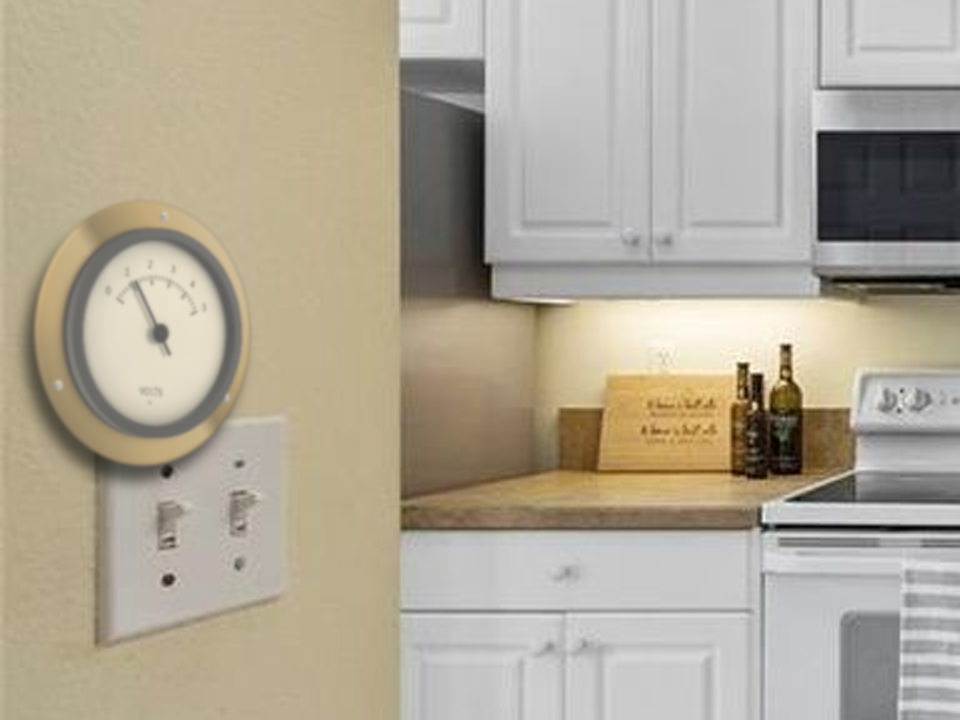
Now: 1,V
